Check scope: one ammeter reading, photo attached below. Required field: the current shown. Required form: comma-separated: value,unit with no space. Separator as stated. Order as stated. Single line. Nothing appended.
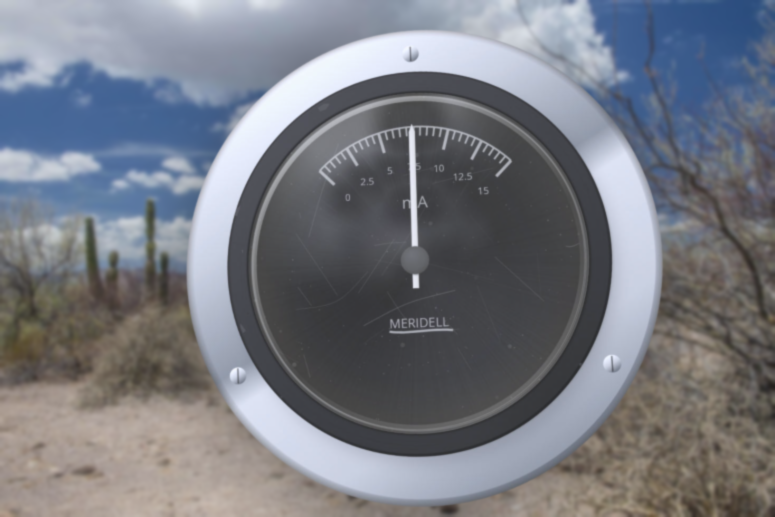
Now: 7.5,mA
